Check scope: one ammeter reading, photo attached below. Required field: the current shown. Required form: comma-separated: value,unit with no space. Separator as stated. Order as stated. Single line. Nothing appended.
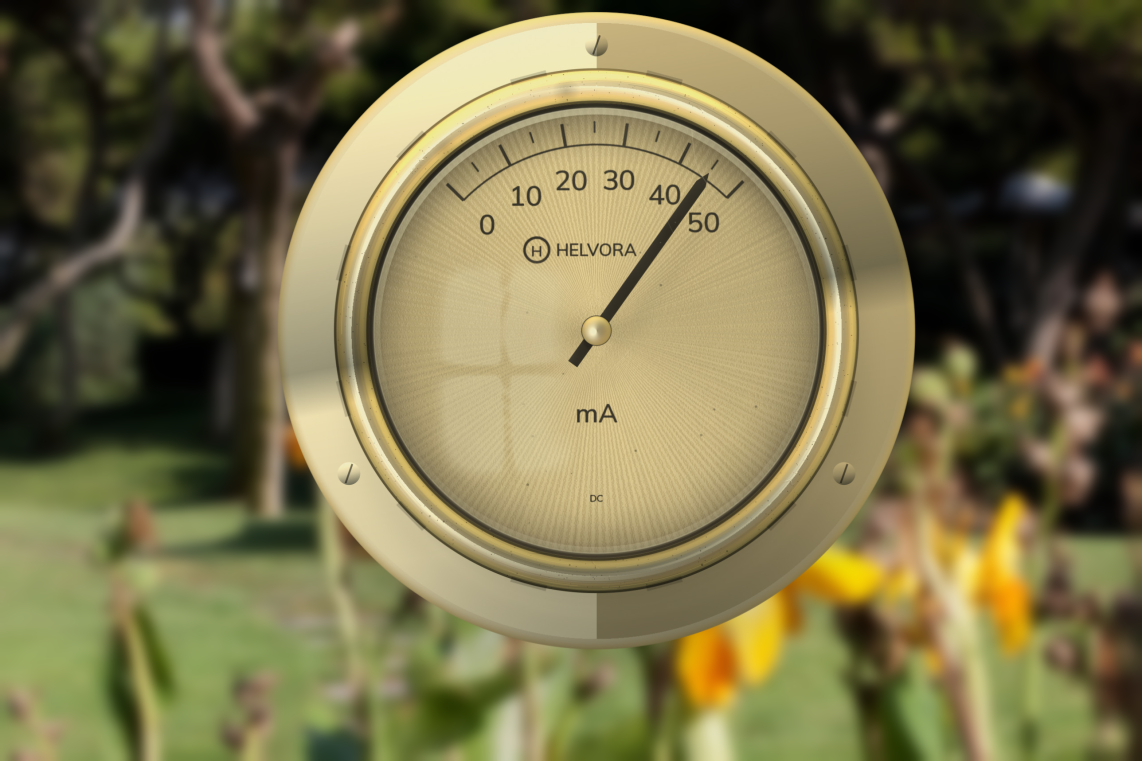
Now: 45,mA
